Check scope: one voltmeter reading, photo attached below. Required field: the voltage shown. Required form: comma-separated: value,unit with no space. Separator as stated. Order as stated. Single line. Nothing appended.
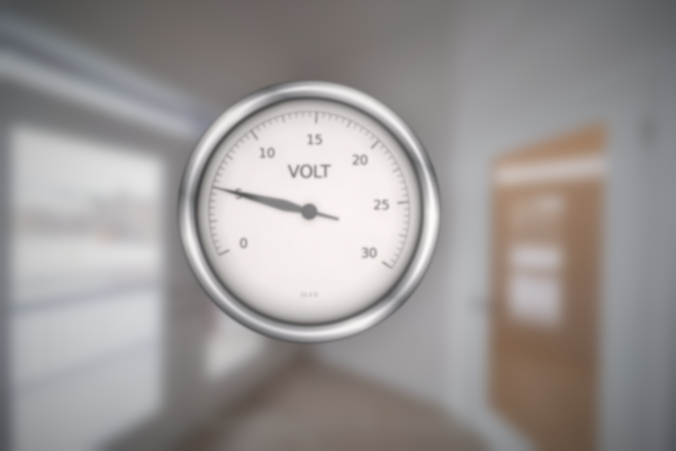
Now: 5,V
